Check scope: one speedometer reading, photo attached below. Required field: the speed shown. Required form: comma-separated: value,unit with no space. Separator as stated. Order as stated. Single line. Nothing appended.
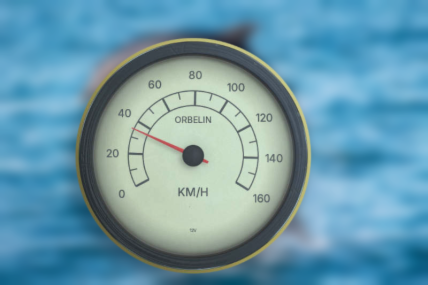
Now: 35,km/h
